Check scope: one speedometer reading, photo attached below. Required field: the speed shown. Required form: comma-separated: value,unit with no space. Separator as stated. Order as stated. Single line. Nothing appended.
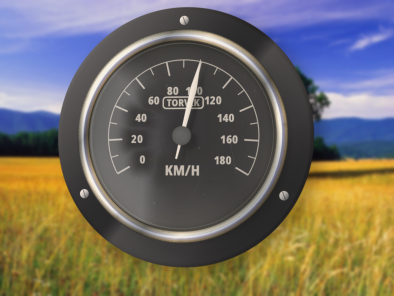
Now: 100,km/h
